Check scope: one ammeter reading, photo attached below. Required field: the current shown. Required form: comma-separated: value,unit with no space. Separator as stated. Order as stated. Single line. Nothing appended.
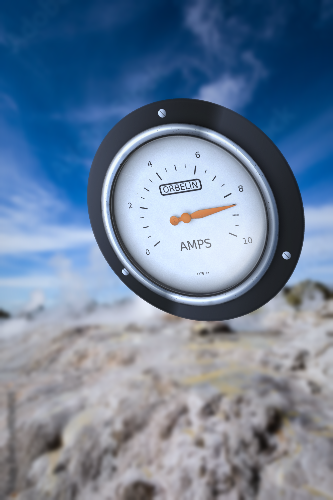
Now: 8.5,A
